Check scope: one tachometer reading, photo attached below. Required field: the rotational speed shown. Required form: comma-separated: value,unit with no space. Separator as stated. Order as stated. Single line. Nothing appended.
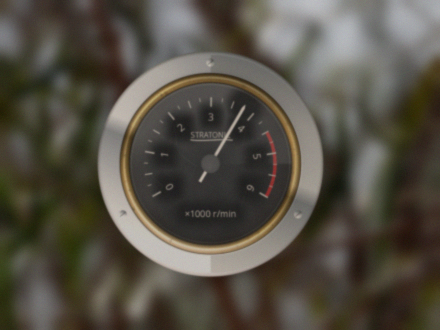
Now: 3750,rpm
